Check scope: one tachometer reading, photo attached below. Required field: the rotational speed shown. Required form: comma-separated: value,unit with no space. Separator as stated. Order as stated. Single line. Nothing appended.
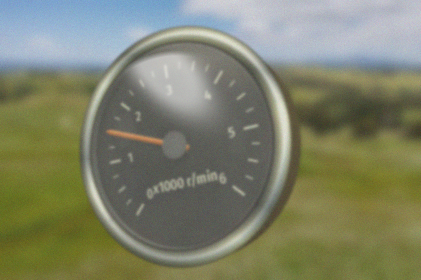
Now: 1500,rpm
